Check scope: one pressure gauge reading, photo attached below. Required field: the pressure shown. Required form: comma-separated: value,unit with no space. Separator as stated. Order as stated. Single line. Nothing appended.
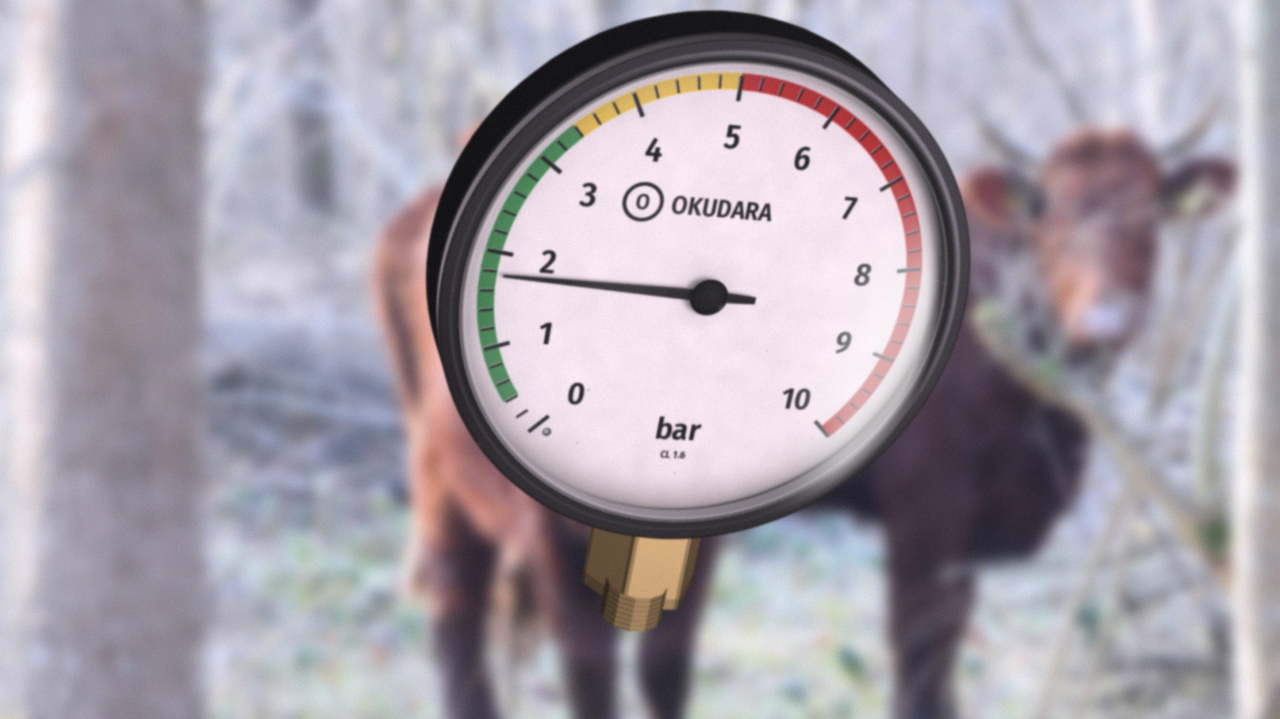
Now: 1.8,bar
